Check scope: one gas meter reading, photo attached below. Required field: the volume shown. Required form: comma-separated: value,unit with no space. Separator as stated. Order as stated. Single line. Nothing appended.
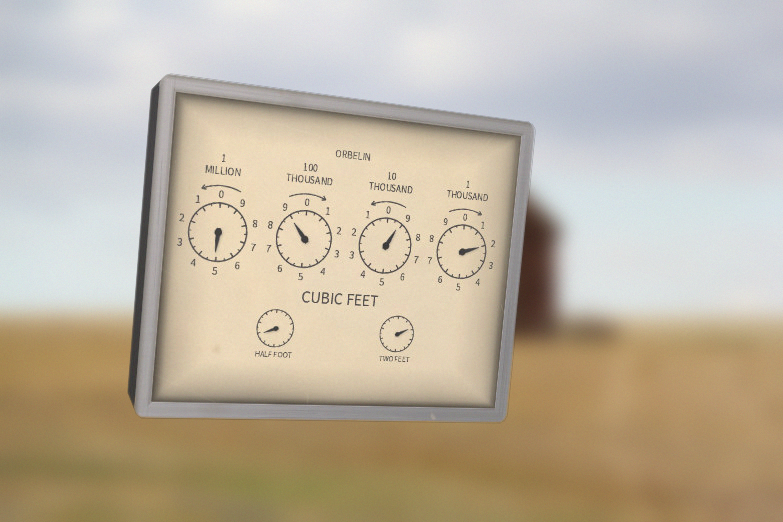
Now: 489200,ft³
